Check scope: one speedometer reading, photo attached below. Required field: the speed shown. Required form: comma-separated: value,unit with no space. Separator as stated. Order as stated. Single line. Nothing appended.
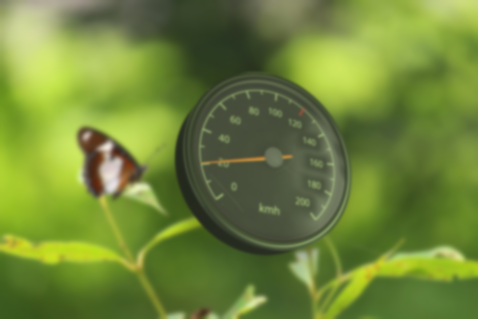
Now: 20,km/h
